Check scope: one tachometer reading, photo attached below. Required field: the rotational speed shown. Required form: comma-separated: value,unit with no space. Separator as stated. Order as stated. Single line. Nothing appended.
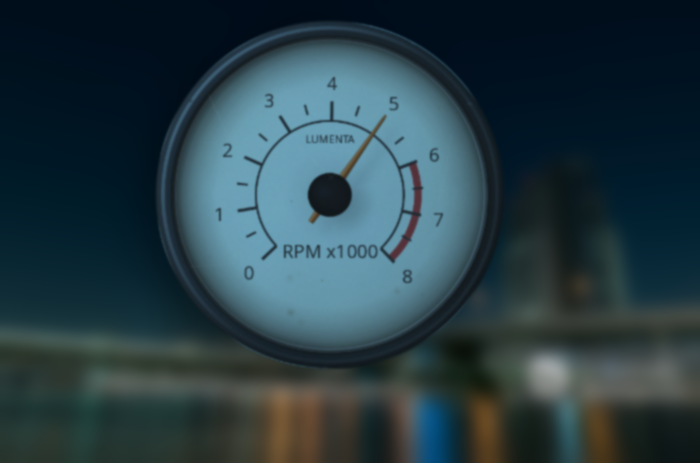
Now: 5000,rpm
